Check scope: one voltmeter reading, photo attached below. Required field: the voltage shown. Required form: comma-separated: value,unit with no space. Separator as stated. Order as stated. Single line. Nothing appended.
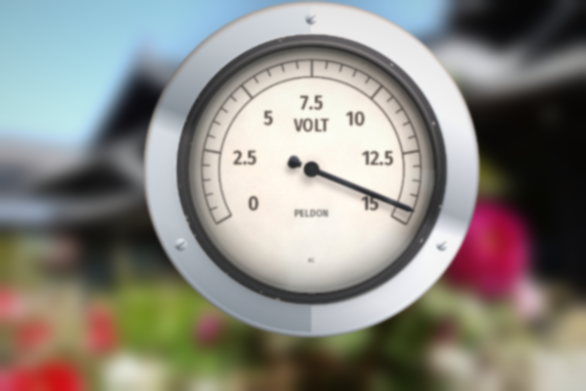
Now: 14.5,V
